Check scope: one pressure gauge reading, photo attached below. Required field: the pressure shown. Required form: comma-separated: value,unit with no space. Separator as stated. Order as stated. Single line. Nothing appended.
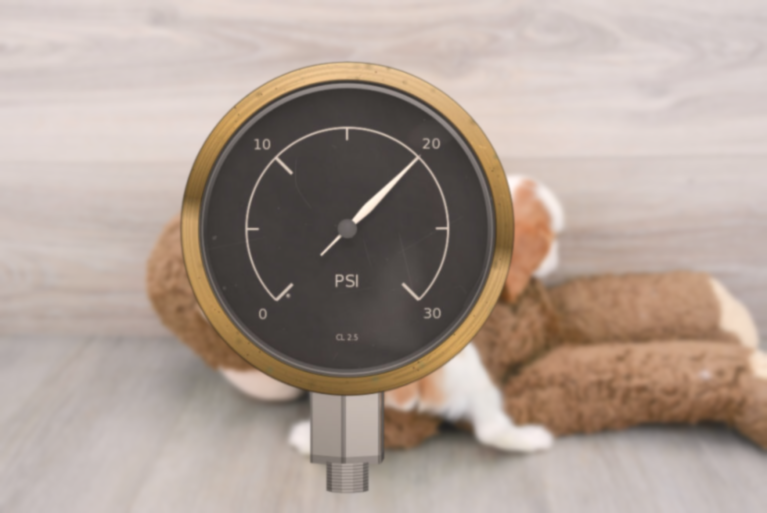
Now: 20,psi
